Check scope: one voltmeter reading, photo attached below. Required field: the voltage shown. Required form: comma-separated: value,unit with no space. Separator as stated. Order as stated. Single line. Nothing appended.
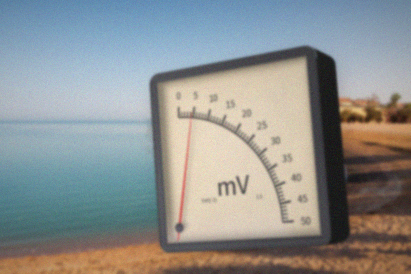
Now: 5,mV
